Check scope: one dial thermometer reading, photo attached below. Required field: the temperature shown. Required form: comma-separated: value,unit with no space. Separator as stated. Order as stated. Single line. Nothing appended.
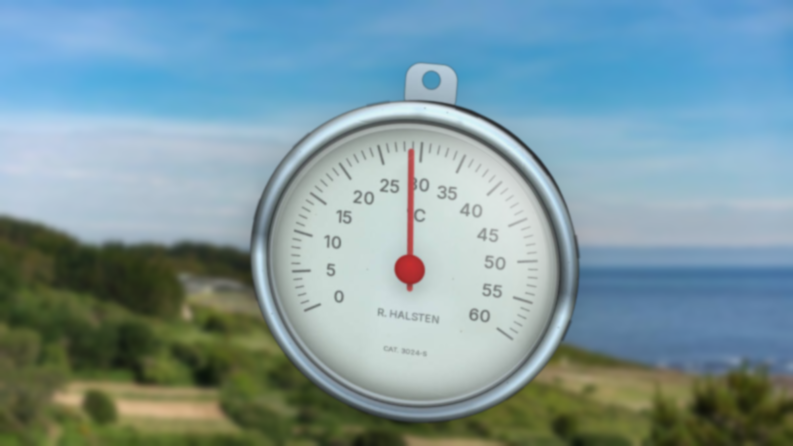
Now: 29,°C
